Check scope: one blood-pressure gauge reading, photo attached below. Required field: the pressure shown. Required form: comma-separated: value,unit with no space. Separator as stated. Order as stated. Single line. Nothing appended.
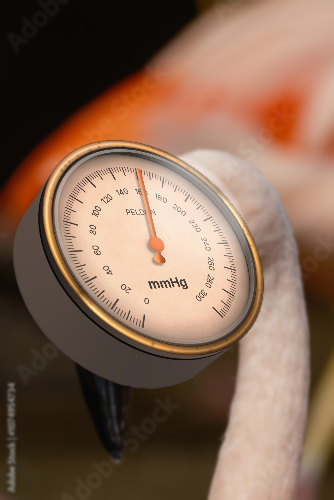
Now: 160,mmHg
